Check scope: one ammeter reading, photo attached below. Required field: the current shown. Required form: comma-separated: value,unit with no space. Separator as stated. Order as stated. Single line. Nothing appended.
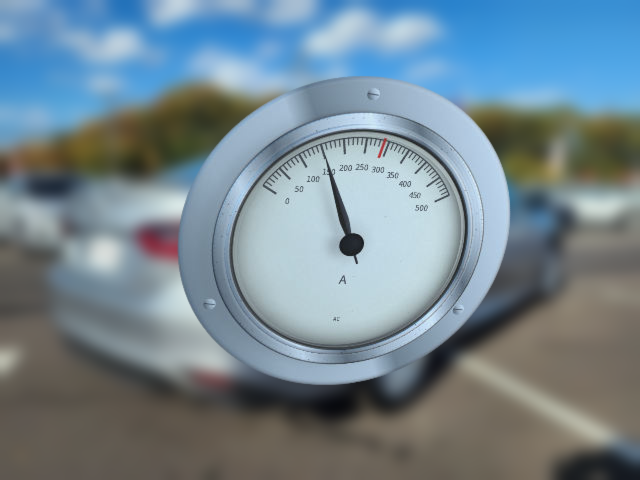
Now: 150,A
